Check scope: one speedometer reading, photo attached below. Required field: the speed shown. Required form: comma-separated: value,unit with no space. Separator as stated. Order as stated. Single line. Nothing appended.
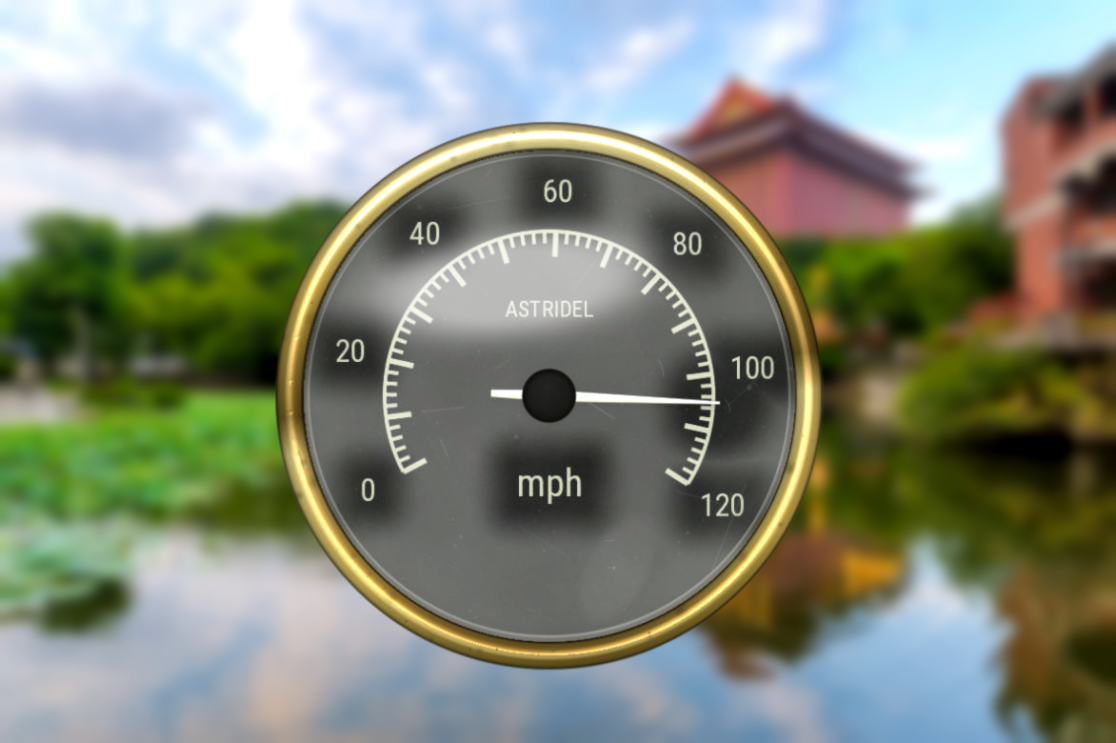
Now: 105,mph
